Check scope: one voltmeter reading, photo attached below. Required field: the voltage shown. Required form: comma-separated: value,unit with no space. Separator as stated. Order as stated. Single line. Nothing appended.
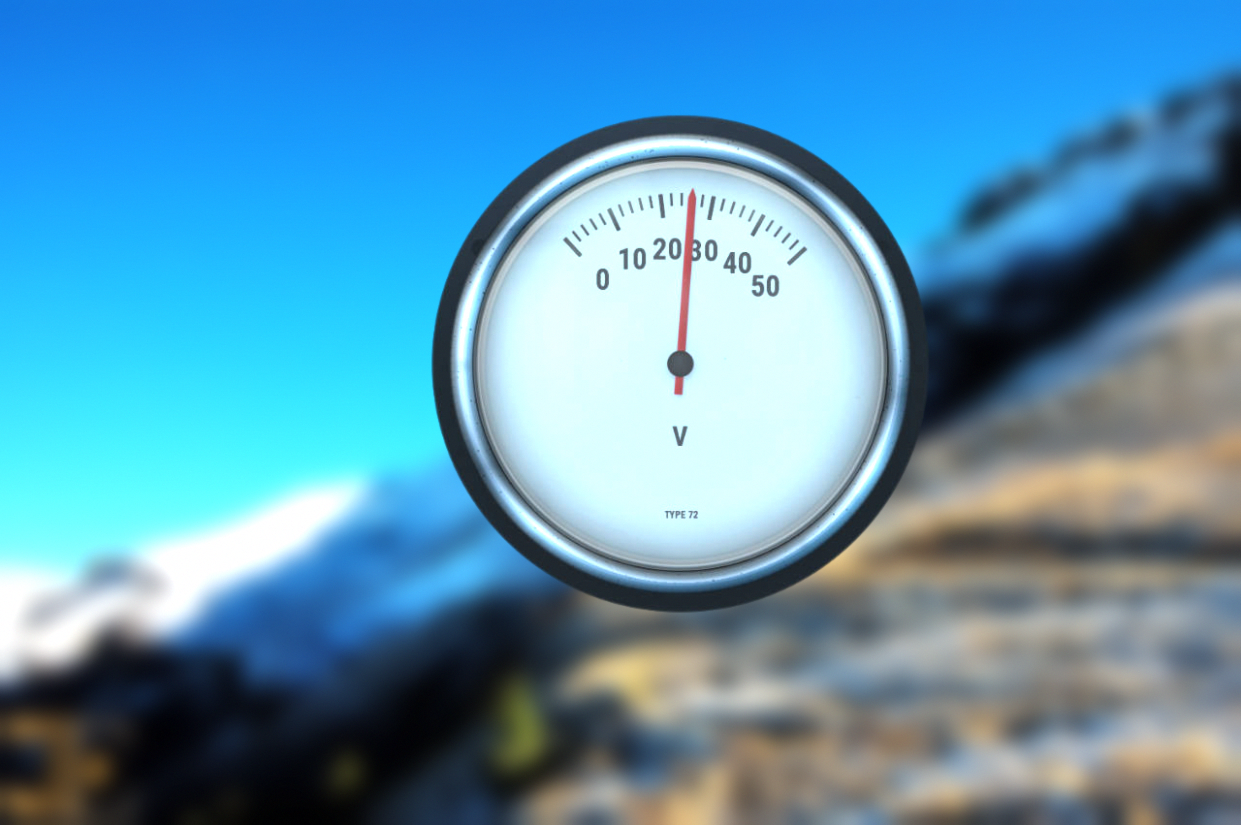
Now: 26,V
